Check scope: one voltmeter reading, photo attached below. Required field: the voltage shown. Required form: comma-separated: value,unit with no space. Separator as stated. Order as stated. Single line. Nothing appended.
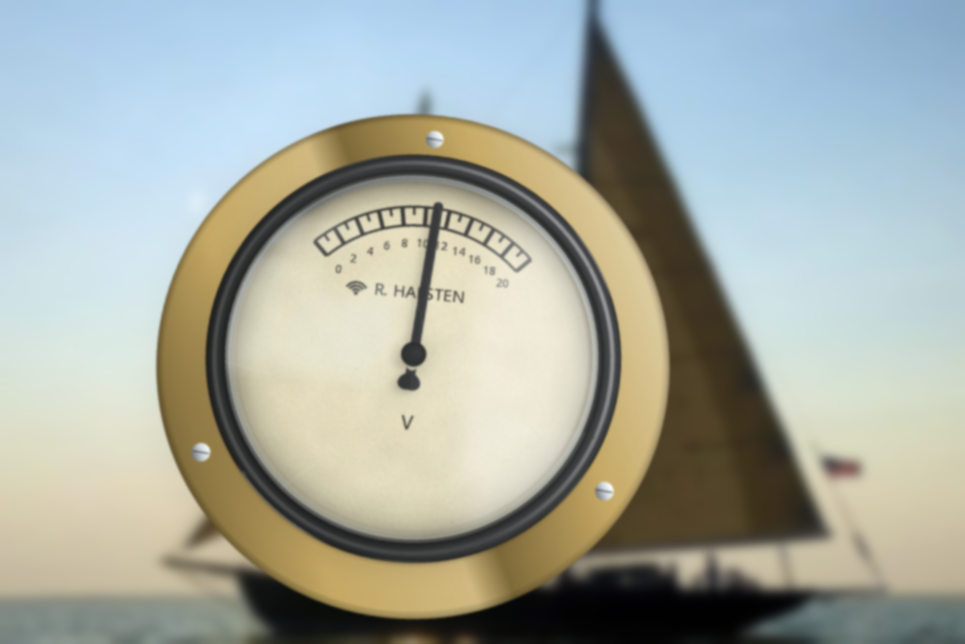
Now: 11,V
